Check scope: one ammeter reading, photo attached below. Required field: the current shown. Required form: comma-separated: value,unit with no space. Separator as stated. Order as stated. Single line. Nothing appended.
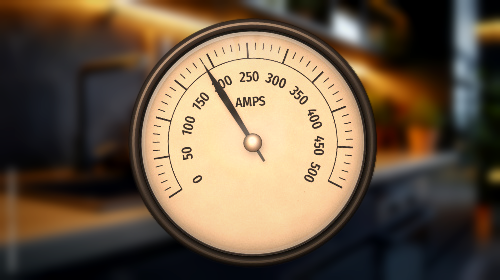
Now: 190,A
